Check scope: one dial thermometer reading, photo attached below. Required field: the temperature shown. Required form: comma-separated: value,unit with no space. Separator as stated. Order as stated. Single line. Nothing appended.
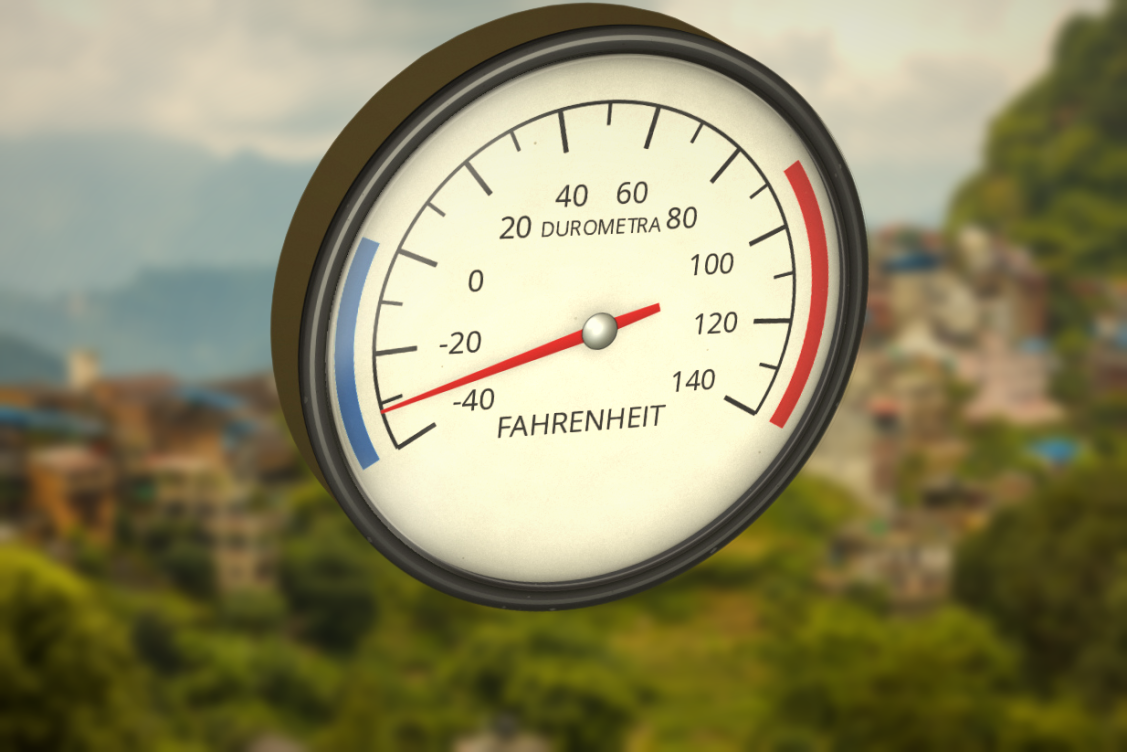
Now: -30,°F
